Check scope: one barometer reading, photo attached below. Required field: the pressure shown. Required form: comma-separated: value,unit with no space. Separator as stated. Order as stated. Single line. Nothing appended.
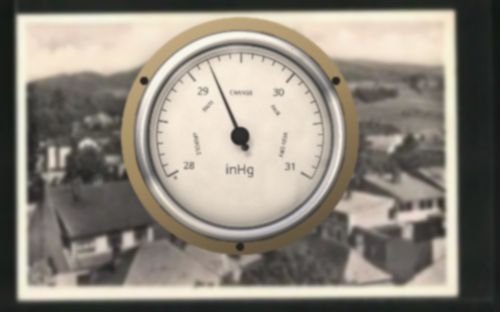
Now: 29.2,inHg
